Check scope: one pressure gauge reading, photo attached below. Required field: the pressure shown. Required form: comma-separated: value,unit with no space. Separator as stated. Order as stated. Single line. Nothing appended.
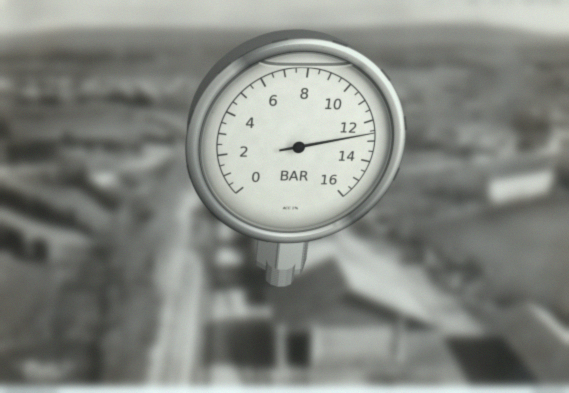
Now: 12.5,bar
